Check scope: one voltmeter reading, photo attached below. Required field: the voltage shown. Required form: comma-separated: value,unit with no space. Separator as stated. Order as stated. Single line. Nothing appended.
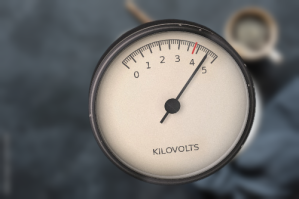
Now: 4.5,kV
